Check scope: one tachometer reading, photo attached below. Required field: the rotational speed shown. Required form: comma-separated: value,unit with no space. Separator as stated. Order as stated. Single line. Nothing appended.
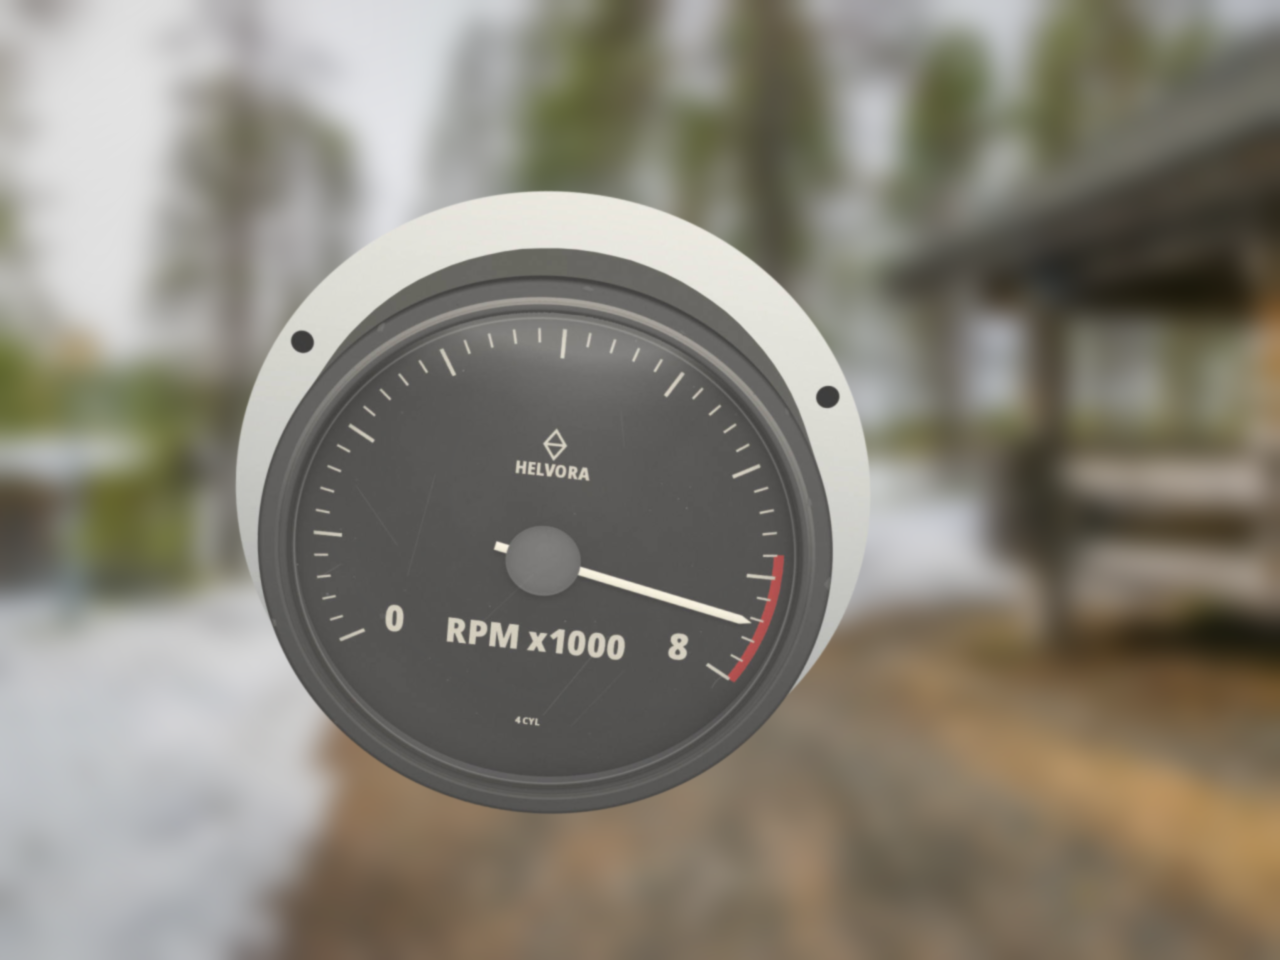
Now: 7400,rpm
